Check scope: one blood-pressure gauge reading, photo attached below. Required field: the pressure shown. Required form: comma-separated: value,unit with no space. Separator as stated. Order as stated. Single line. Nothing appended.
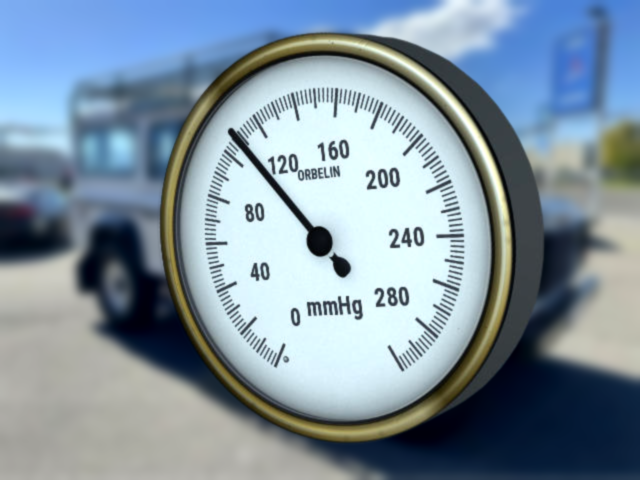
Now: 110,mmHg
